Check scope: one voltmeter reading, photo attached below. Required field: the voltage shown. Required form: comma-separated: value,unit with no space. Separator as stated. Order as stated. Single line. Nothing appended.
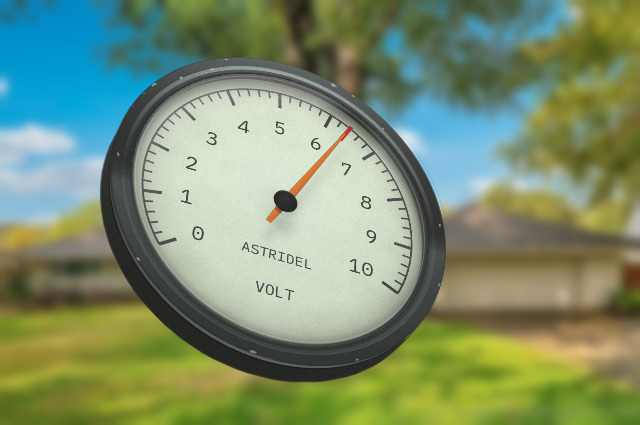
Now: 6.4,V
